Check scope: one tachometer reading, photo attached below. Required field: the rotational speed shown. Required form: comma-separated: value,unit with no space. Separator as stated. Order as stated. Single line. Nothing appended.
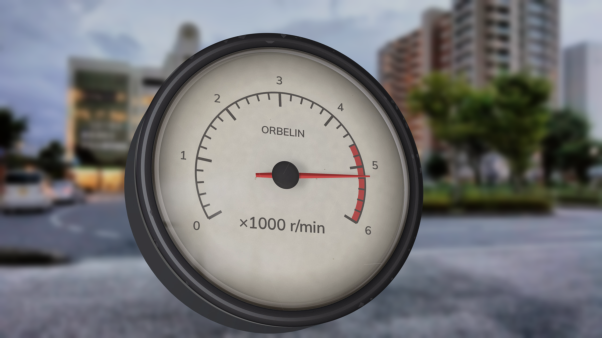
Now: 5200,rpm
